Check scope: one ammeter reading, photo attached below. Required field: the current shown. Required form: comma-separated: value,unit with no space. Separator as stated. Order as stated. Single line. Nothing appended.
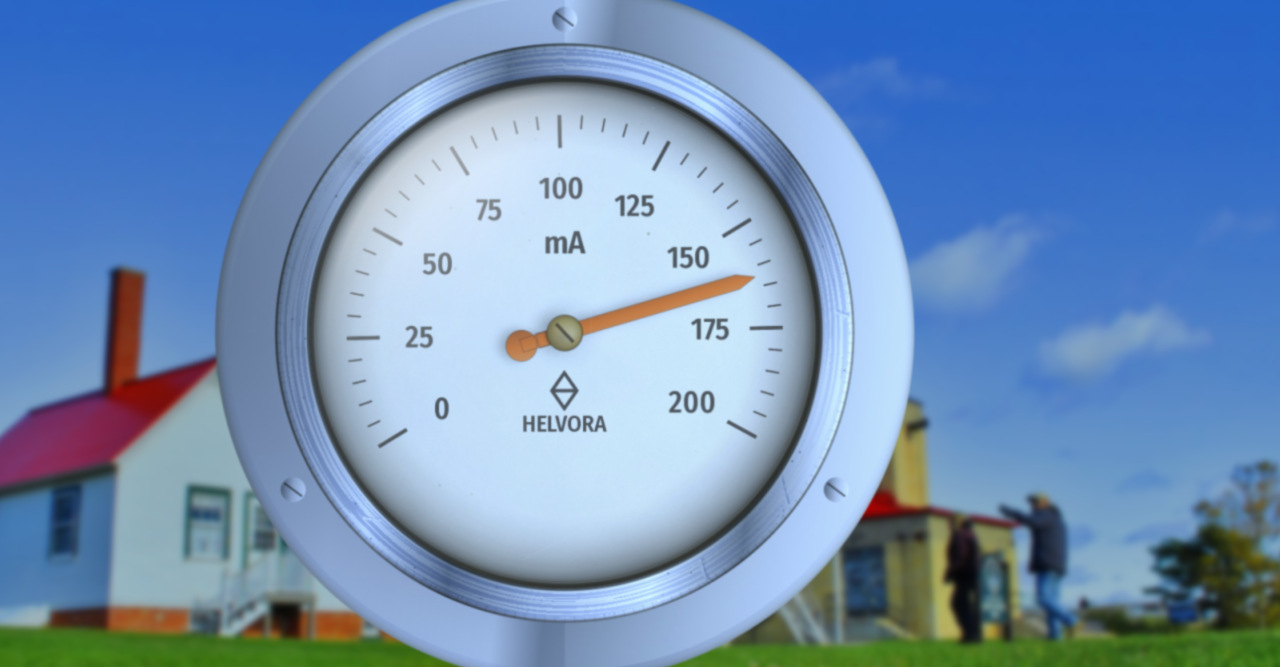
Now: 162.5,mA
